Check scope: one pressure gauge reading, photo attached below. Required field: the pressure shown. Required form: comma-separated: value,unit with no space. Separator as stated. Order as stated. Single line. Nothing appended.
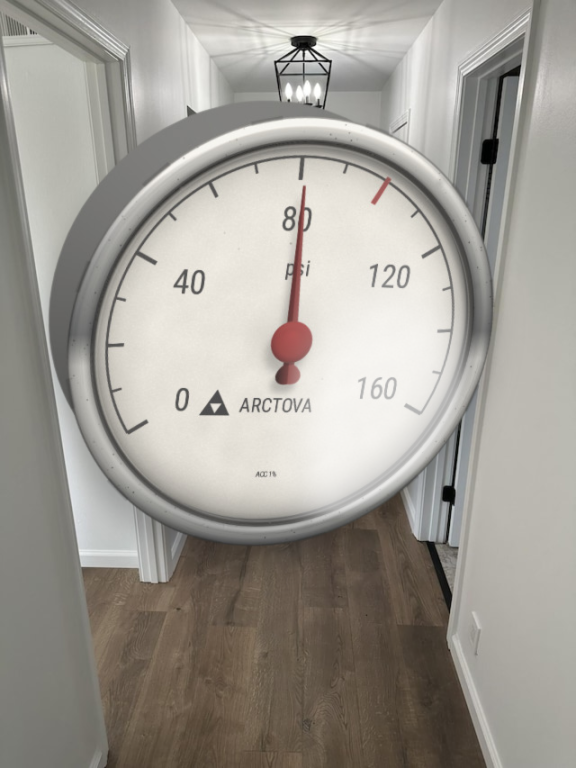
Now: 80,psi
